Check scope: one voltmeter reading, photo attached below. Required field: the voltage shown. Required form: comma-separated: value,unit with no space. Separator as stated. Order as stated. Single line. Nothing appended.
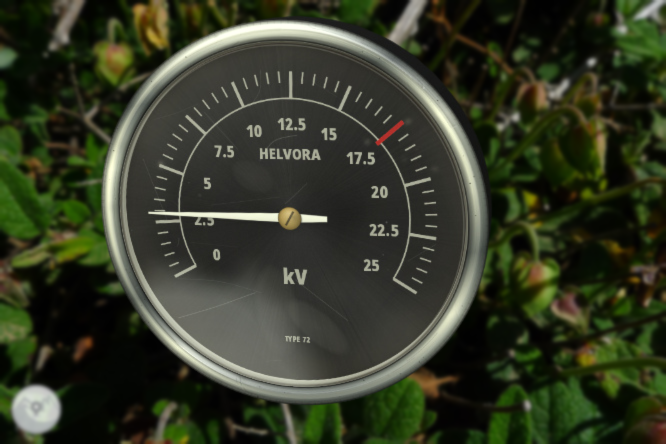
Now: 3,kV
